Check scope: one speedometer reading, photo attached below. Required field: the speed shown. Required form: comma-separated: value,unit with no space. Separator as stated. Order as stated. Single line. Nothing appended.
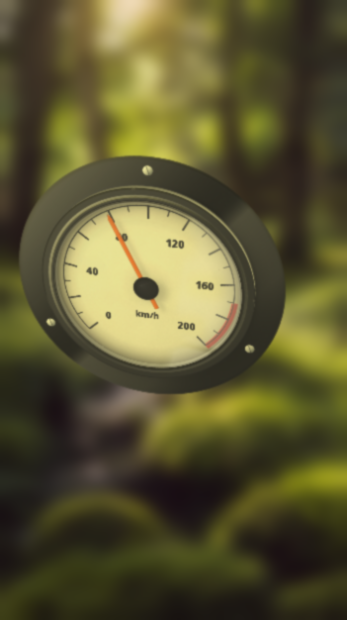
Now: 80,km/h
